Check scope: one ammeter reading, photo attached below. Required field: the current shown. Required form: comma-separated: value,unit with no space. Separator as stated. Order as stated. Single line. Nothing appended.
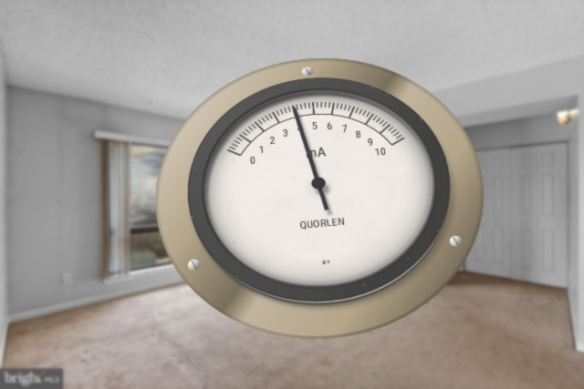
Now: 4,mA
